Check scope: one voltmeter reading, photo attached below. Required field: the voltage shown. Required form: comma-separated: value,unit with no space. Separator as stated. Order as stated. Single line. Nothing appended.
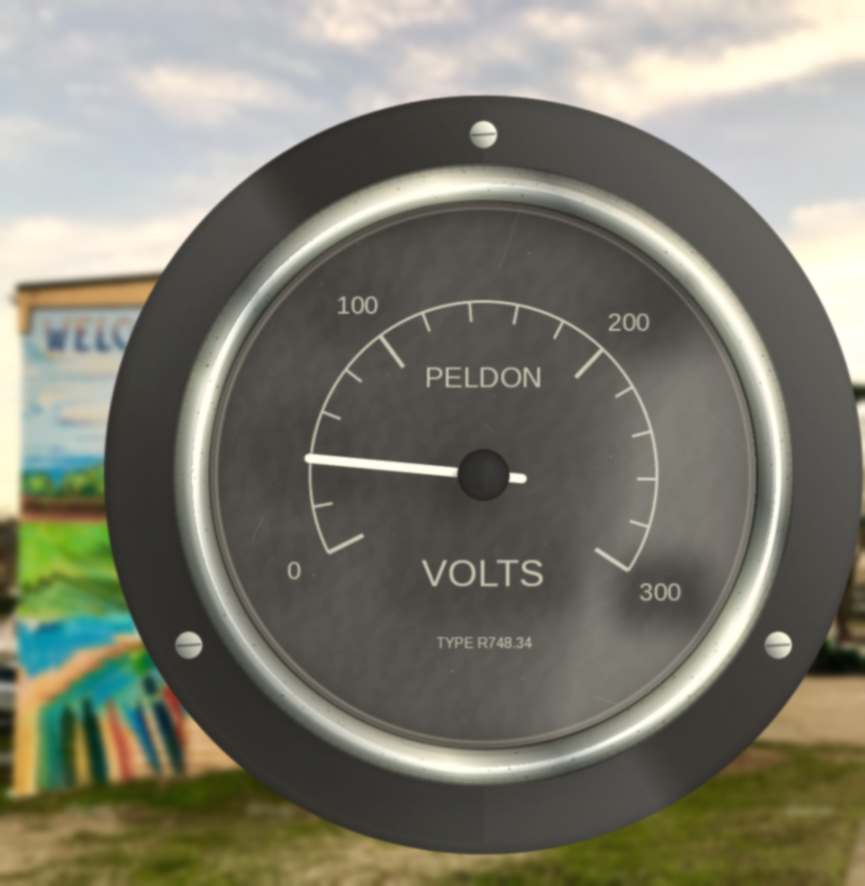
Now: 40,V
